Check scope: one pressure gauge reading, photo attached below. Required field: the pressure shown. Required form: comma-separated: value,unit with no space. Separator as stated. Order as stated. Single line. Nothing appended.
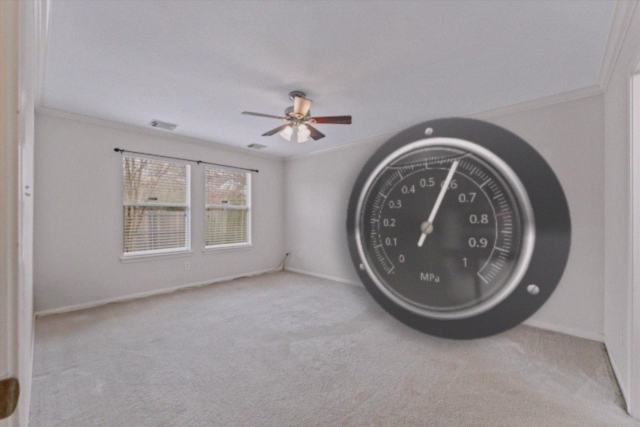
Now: 0.6,MPa
